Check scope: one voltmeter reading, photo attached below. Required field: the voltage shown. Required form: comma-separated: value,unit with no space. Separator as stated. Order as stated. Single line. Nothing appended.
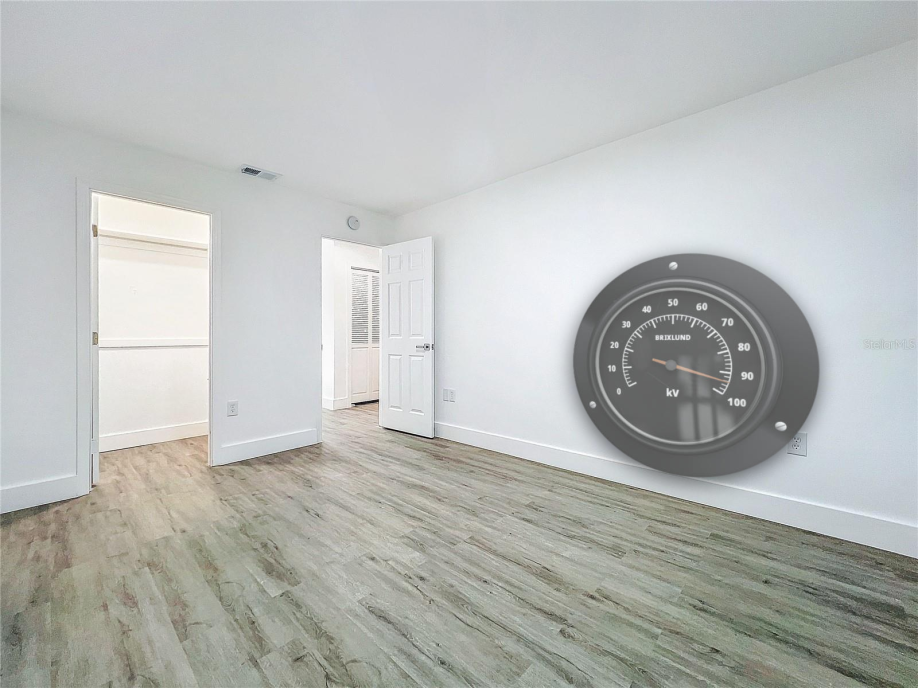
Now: 94,kV
